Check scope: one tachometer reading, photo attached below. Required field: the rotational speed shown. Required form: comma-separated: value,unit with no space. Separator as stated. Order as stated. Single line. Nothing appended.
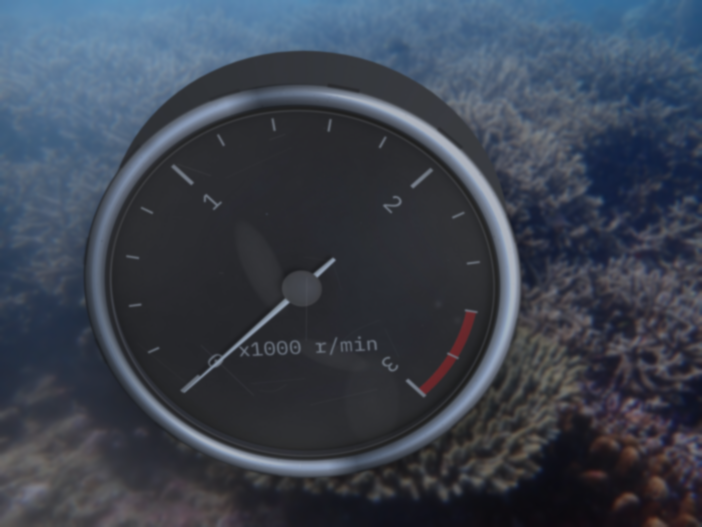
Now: 0,rpm
